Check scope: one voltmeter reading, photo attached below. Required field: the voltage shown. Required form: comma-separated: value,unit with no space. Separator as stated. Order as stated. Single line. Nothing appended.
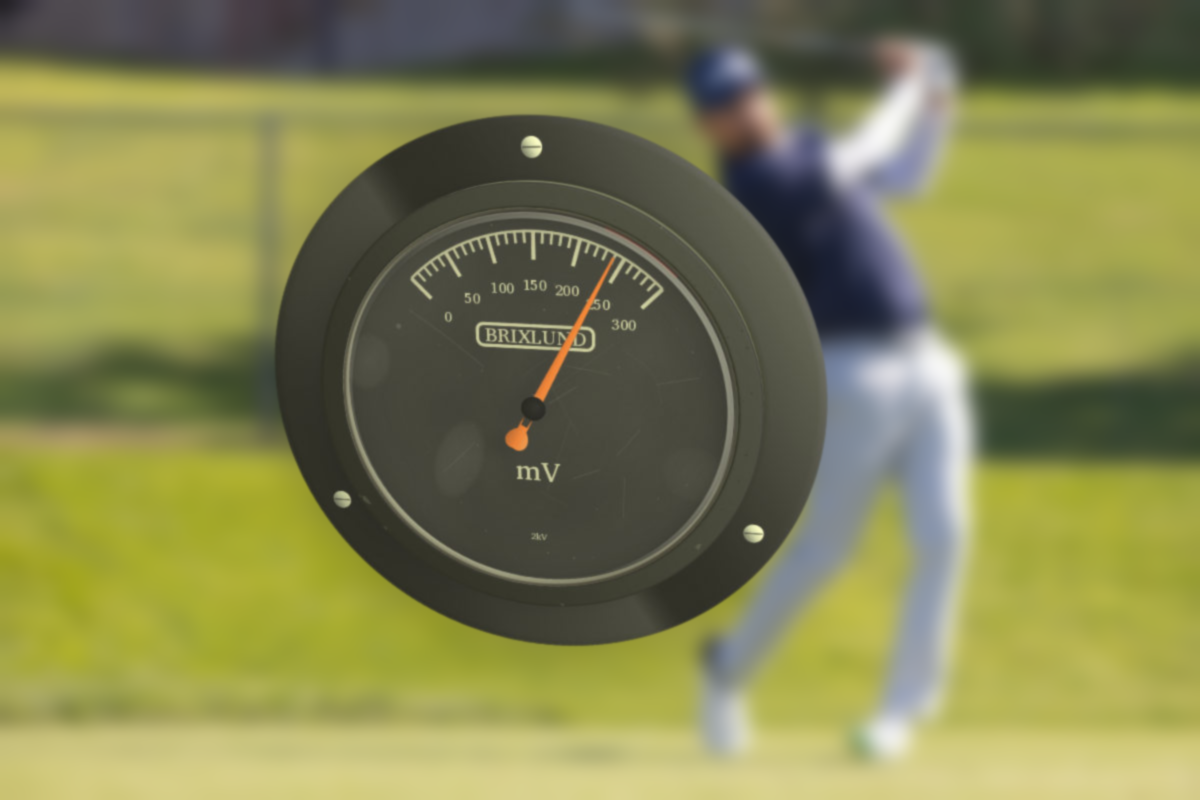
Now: 240,mV
